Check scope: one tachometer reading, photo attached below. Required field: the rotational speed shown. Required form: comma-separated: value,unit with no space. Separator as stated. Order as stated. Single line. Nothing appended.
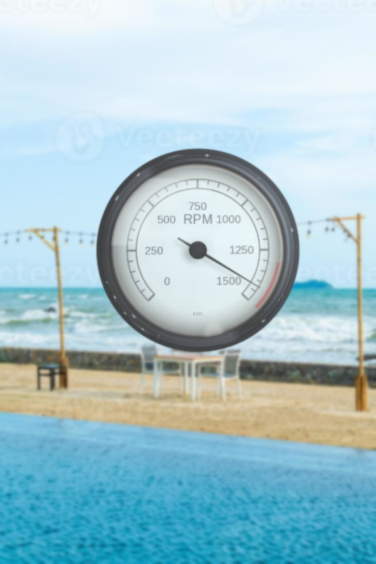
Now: 1425,rpm
